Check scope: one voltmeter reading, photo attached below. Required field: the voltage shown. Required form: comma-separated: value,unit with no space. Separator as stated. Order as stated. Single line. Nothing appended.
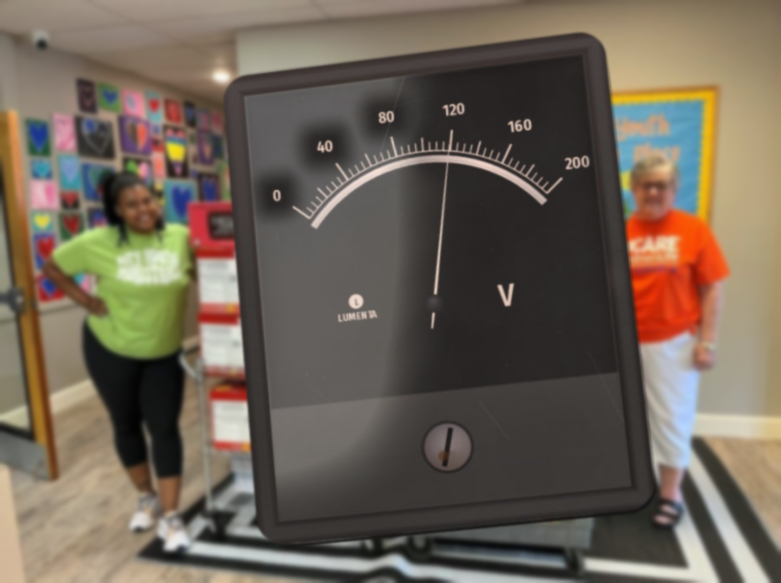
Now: 120,V
